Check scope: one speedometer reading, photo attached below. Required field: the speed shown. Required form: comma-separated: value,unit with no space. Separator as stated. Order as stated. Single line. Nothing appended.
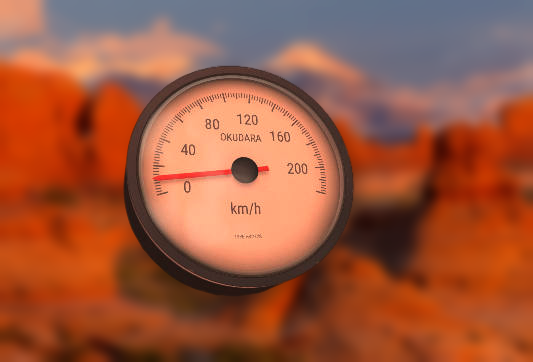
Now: 10,km/h
